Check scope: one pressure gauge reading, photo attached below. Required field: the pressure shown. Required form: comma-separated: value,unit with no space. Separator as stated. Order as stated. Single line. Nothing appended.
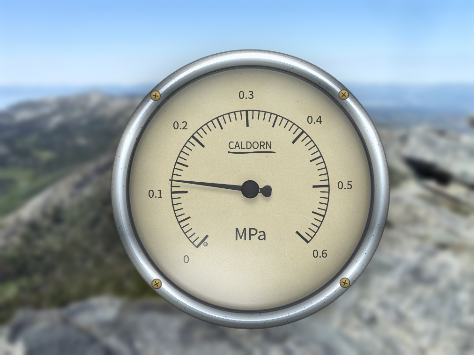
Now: 0.12,MPa
